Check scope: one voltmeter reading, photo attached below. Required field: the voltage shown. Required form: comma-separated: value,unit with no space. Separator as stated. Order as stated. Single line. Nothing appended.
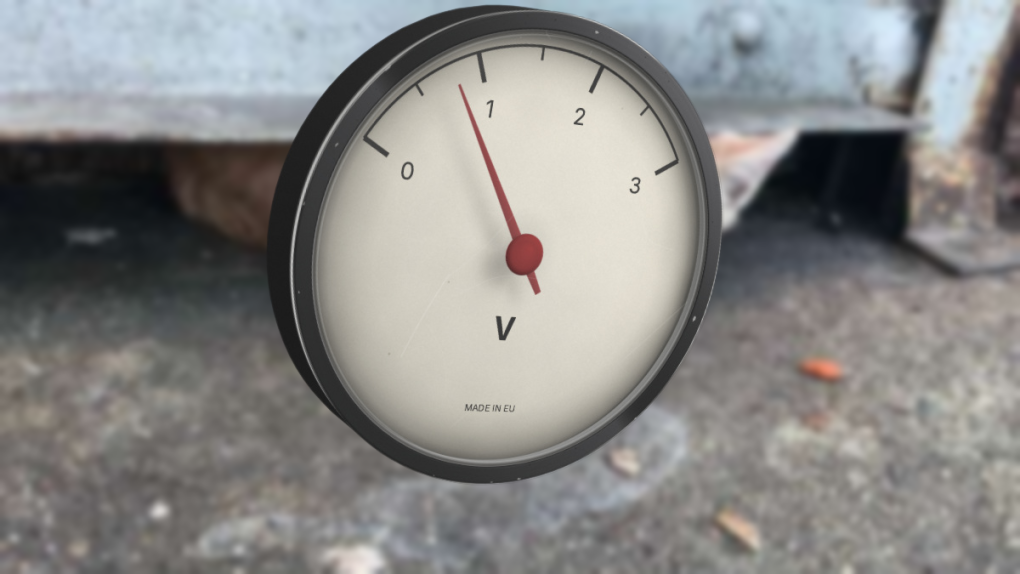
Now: 0.75,V
